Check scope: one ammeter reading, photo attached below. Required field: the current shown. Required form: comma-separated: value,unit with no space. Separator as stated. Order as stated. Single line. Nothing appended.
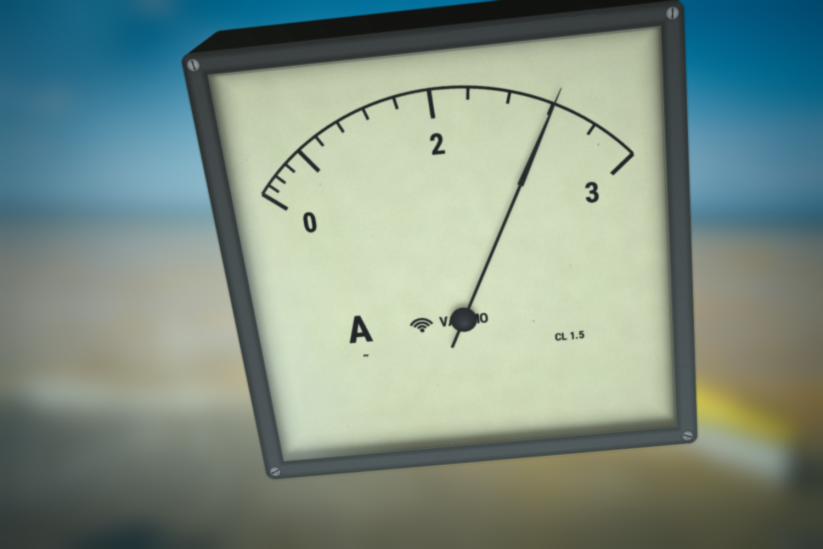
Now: 2.6,A
